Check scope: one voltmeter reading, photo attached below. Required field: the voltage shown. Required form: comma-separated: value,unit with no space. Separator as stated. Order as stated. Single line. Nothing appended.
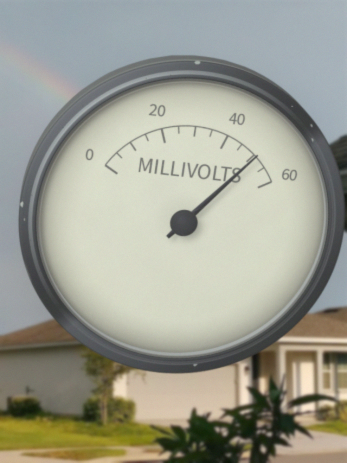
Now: 50,mV
